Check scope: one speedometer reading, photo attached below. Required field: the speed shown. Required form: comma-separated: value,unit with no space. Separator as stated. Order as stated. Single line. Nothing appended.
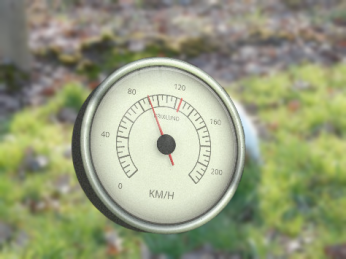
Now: 90,km/h
